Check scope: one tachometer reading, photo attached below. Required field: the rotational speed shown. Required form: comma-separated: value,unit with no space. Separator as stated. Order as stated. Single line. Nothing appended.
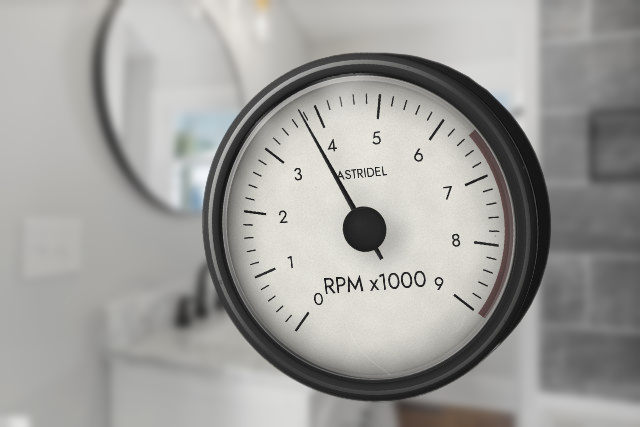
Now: 3800,rpm
